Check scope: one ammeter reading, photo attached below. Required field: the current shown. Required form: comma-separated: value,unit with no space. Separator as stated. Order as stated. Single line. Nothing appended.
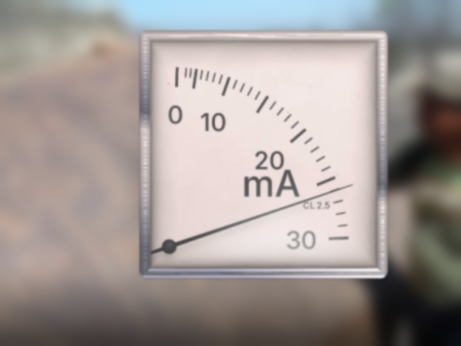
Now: 26,mA
